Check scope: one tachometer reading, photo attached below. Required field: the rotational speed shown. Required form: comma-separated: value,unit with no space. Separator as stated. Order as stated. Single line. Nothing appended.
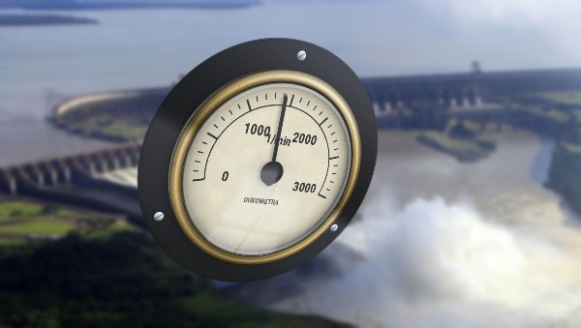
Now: 1400,rpm
